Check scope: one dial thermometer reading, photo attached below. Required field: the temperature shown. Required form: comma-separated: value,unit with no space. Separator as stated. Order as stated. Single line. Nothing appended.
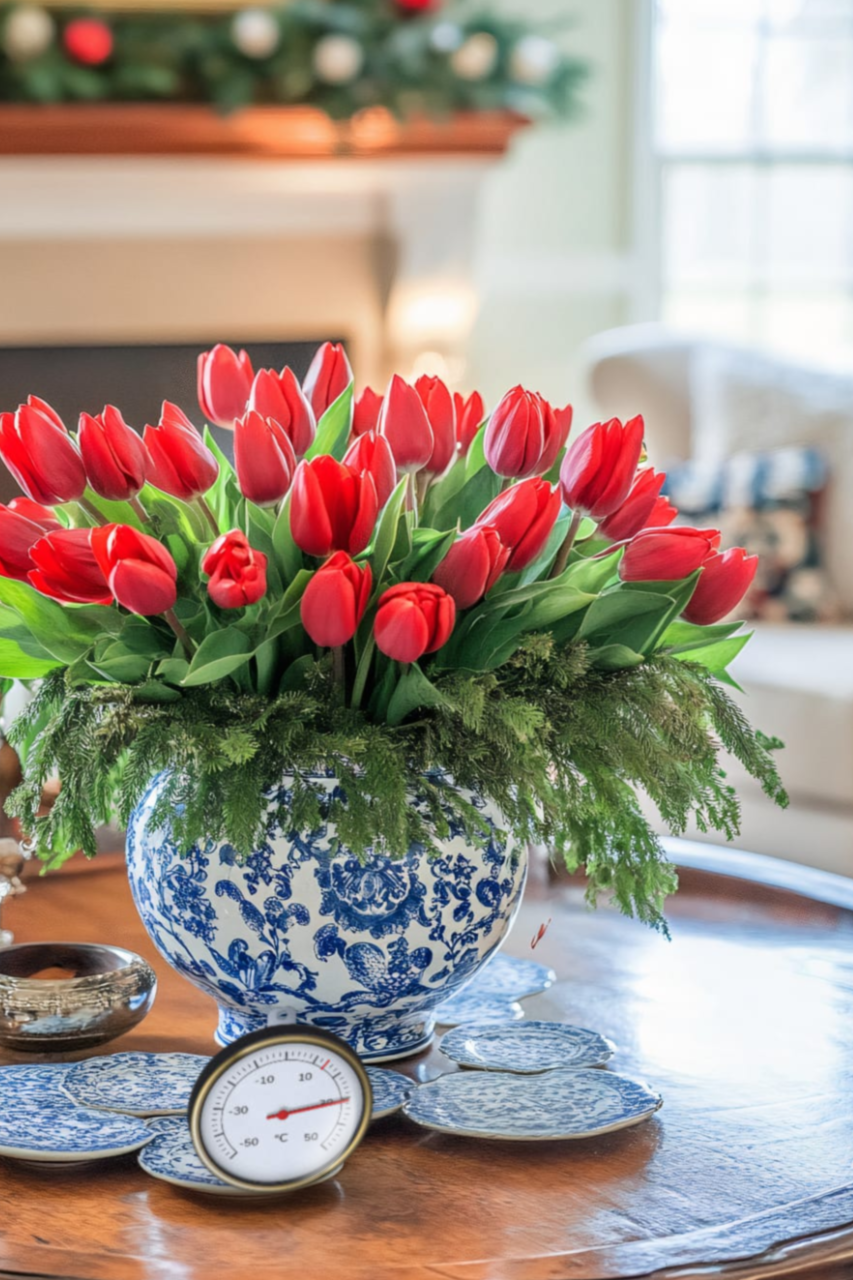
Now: 30,°C
